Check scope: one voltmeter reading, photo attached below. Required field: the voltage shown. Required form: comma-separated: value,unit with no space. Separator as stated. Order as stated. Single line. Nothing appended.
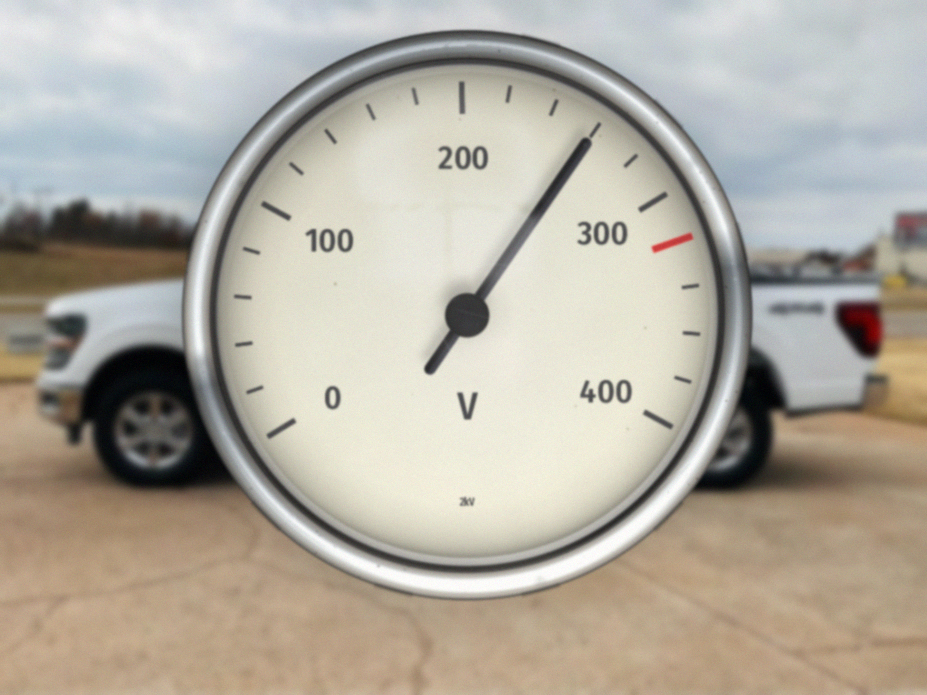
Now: 260,V
